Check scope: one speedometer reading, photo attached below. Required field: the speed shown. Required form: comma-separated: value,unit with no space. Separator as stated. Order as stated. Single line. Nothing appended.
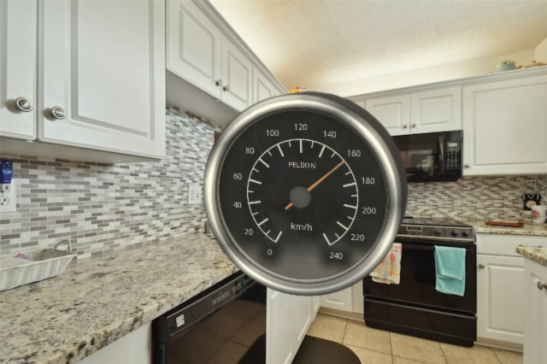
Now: 160,km/h
